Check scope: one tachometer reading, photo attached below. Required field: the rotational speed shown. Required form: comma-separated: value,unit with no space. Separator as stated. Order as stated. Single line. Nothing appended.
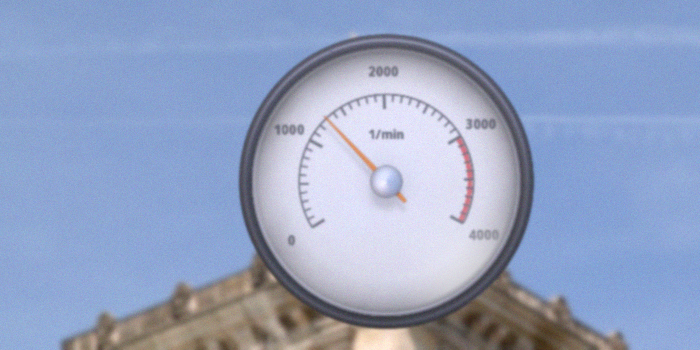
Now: 1300,rpm
